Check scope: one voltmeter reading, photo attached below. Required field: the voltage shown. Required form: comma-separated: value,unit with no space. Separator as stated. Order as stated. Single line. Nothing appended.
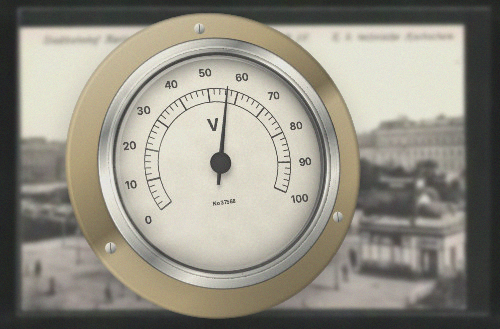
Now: 56,V
